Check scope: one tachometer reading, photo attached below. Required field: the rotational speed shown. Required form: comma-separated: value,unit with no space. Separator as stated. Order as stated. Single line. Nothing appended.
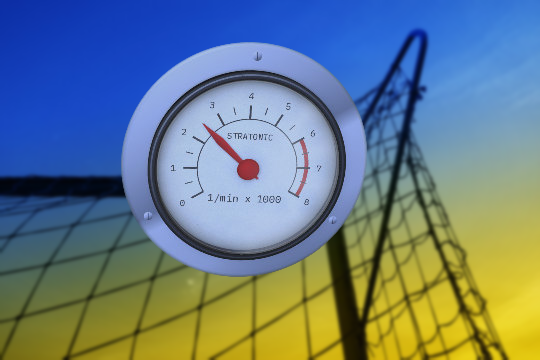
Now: 2500,rpm
